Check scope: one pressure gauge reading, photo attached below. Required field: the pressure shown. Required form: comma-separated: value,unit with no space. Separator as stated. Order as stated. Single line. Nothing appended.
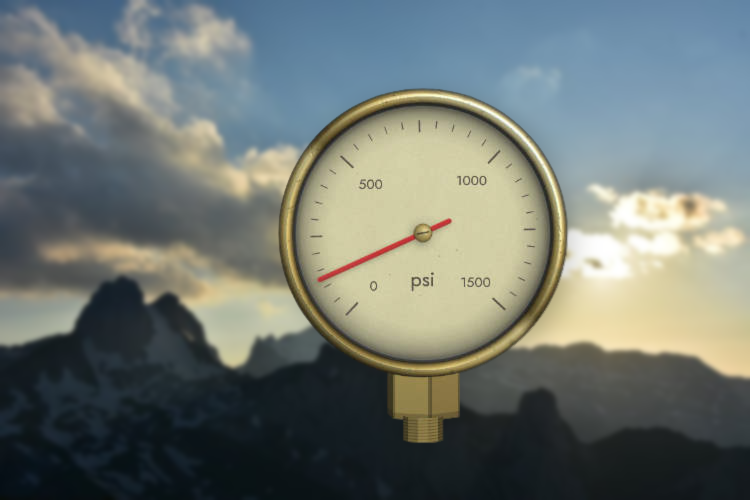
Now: 125,psi
